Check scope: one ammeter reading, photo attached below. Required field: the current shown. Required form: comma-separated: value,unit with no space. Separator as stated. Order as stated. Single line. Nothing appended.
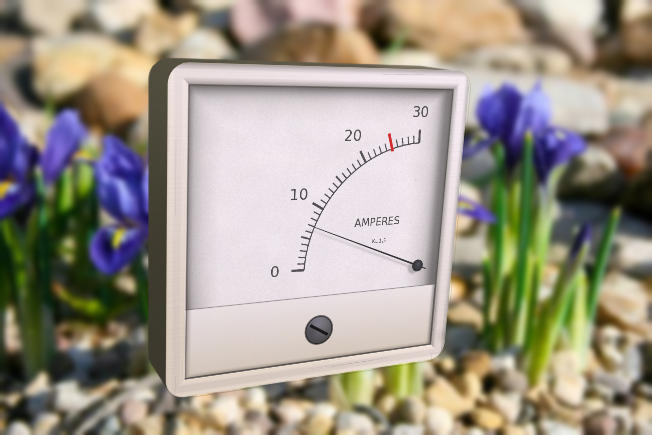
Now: 7,A
